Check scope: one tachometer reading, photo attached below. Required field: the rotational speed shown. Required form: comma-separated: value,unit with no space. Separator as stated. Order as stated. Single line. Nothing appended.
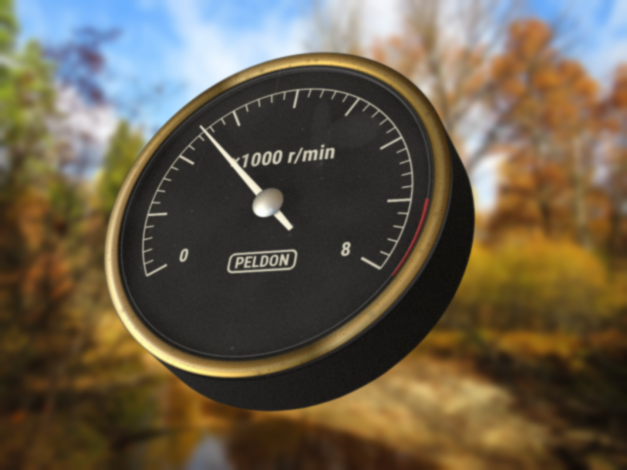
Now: 2500,rpm
